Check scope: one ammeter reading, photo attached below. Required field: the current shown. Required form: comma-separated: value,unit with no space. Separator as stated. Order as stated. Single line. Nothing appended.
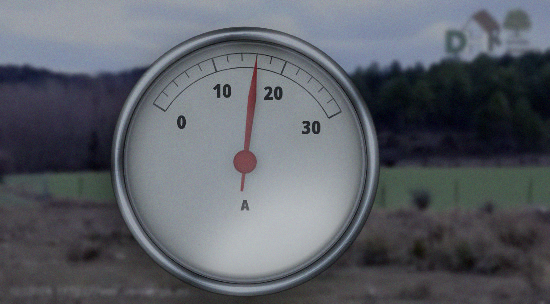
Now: 16,A
